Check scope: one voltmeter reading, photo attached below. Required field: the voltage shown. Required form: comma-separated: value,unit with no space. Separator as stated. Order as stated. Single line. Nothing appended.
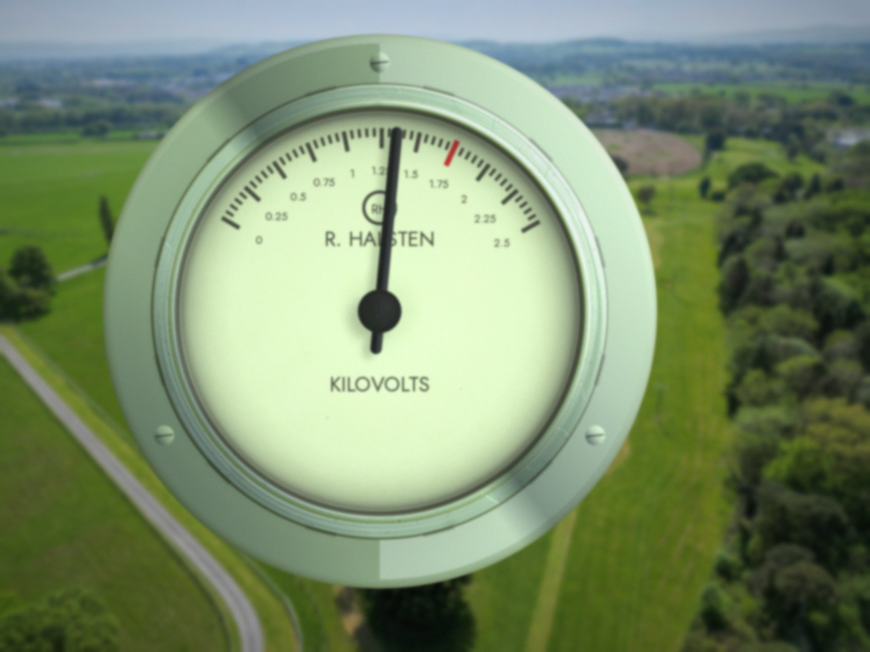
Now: 1.35,kV
